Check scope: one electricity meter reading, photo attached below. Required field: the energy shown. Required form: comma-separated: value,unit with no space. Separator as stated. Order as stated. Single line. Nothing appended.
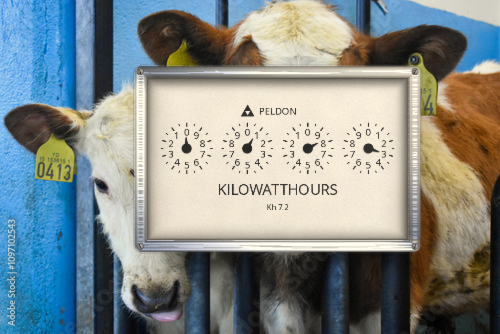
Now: 83,kWh
